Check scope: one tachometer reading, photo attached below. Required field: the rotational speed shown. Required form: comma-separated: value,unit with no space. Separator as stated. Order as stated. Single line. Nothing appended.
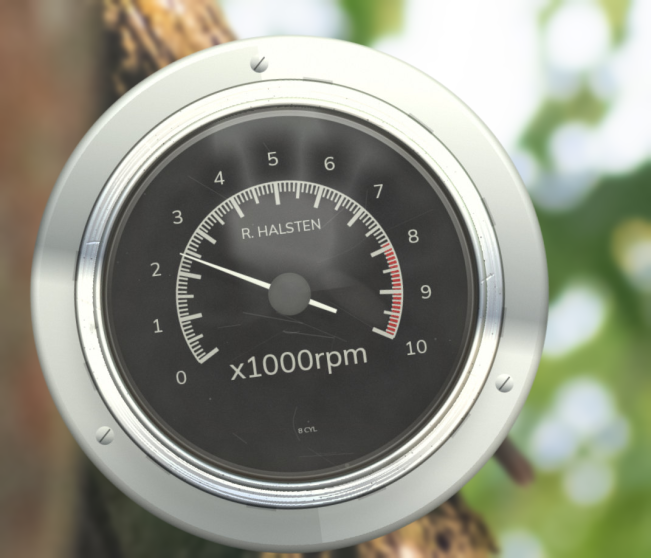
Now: 2400,rpm
